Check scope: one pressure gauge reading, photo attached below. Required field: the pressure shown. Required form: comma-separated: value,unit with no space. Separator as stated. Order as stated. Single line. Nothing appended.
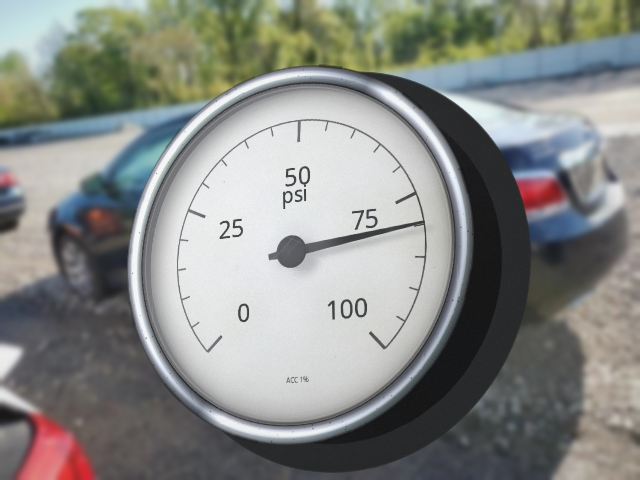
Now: 80,psi
